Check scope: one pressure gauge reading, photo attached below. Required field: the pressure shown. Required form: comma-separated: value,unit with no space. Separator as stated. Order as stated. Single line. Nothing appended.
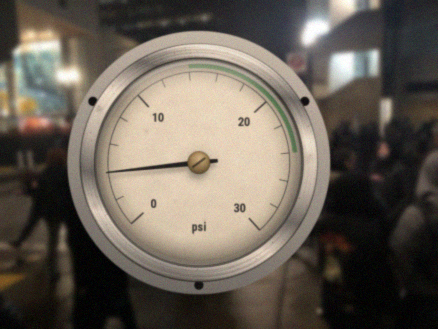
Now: 4,psi
